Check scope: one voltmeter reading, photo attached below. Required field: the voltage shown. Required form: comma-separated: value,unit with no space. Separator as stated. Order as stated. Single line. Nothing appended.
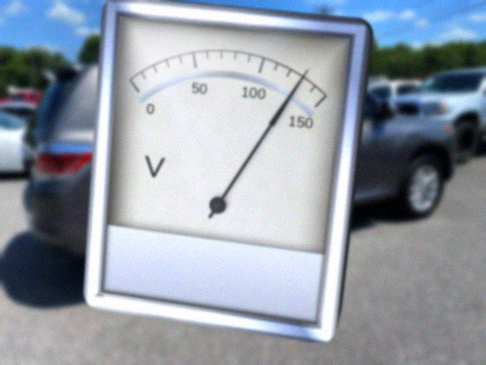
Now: 130,V
